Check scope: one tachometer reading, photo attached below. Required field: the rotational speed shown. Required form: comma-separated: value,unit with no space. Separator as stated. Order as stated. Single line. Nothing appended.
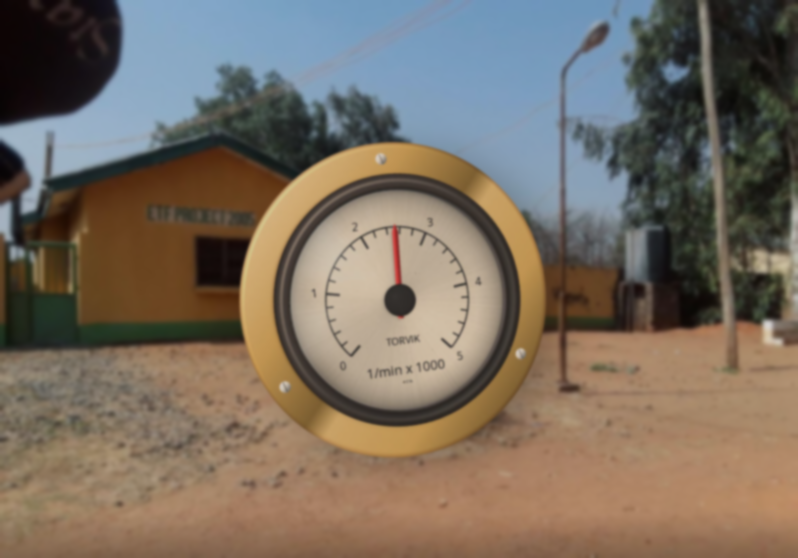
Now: 2500,rpm
